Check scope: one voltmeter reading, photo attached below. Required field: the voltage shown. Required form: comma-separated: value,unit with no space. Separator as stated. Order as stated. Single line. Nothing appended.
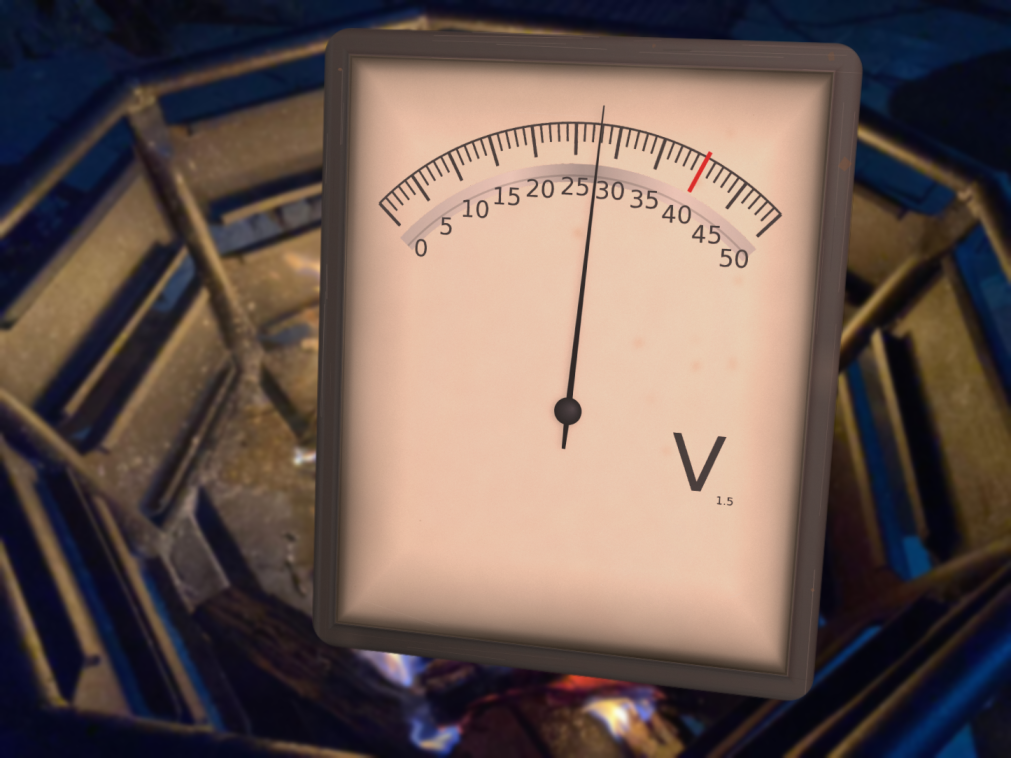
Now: 28,V
